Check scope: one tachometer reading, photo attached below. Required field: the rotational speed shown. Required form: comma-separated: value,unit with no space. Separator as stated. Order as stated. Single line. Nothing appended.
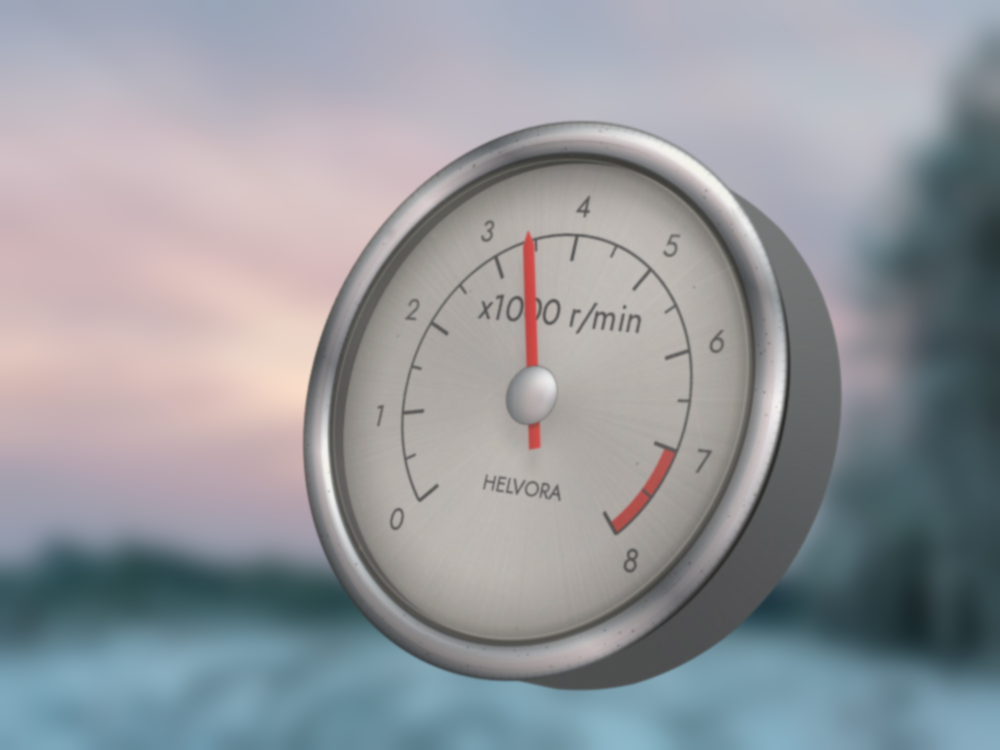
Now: 3500,rpm
